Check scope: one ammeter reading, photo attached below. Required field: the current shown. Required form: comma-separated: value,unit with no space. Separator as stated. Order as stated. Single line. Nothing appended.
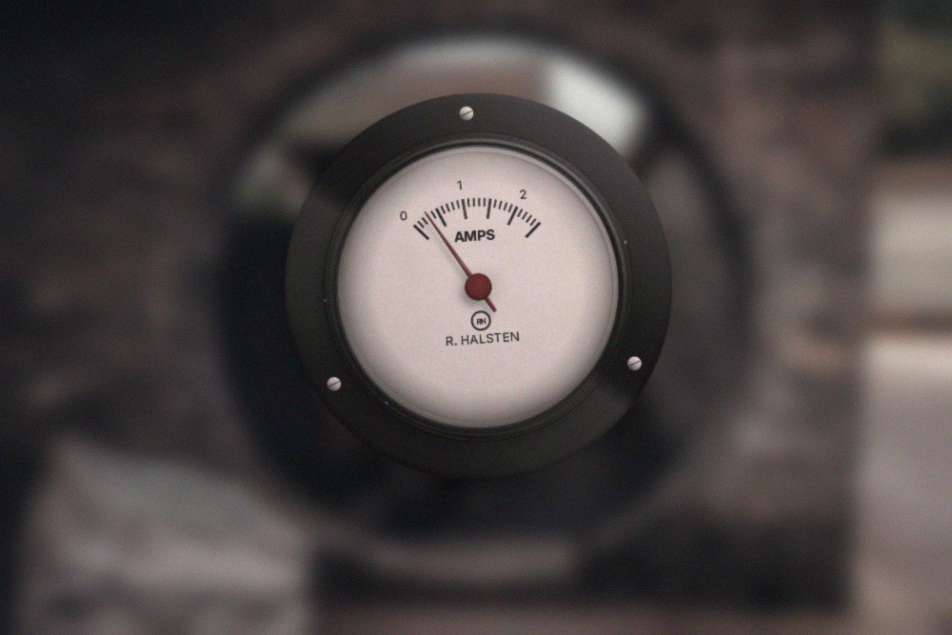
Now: 0.3,A
